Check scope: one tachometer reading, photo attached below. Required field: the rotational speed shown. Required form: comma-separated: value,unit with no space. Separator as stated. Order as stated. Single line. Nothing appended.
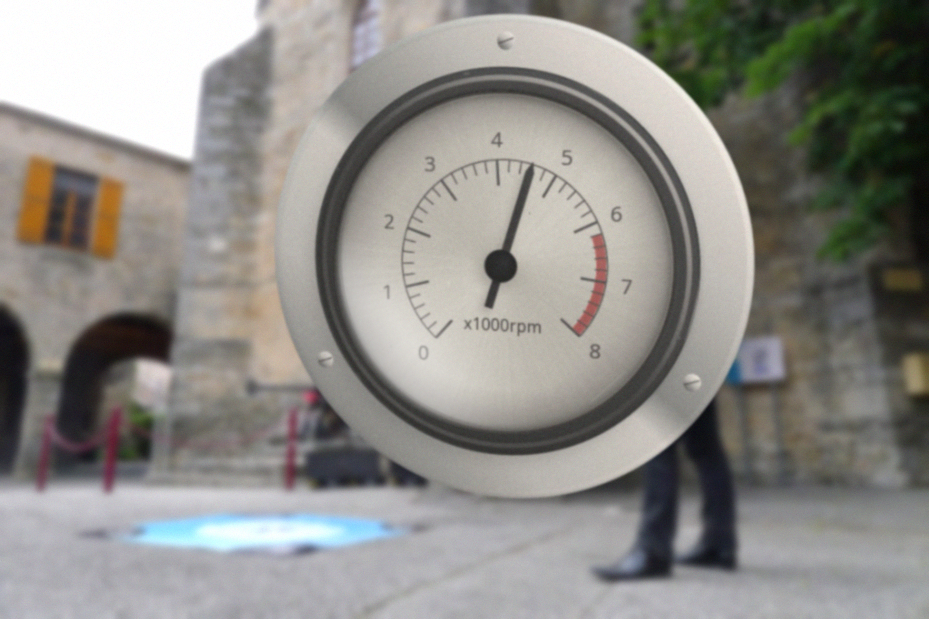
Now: 4600,rpm
